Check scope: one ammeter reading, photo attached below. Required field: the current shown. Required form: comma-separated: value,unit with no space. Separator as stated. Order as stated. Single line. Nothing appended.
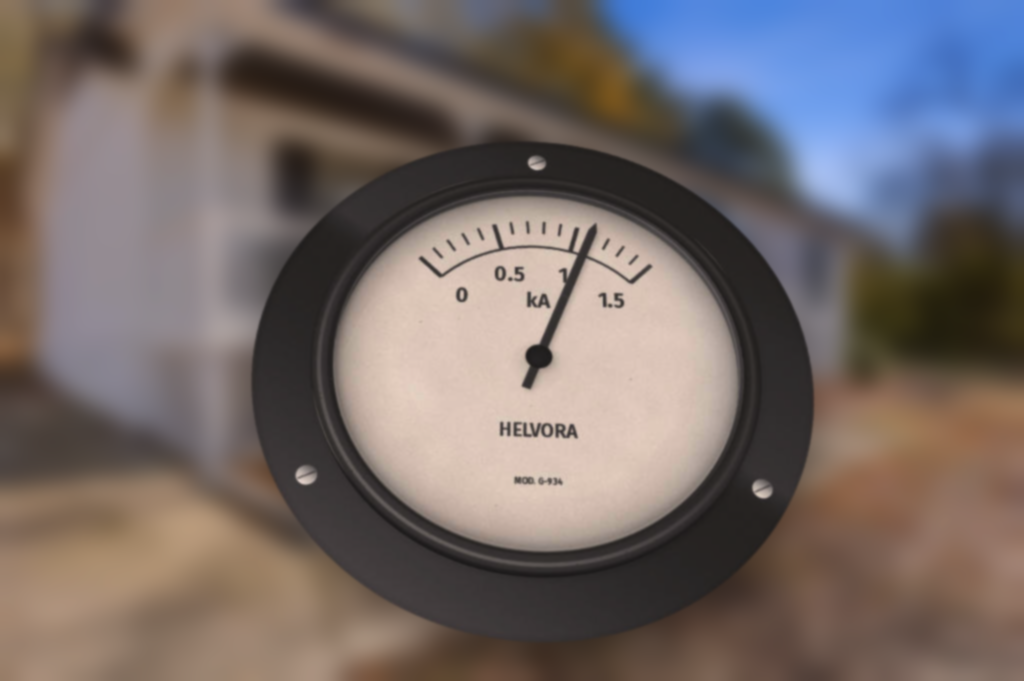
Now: 1.1,kA
